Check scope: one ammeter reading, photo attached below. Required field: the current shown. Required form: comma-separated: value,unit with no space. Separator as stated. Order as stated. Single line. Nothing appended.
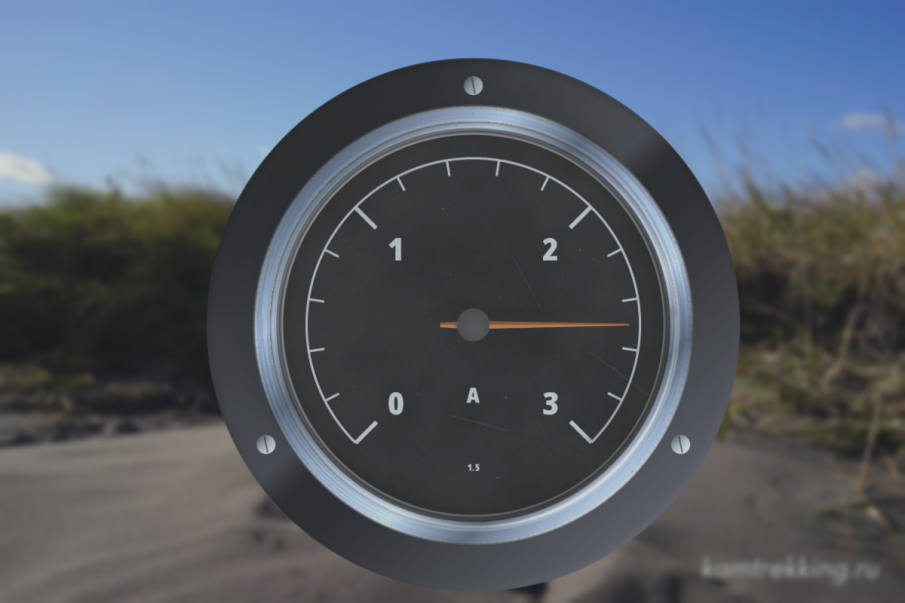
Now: 2.5,A
